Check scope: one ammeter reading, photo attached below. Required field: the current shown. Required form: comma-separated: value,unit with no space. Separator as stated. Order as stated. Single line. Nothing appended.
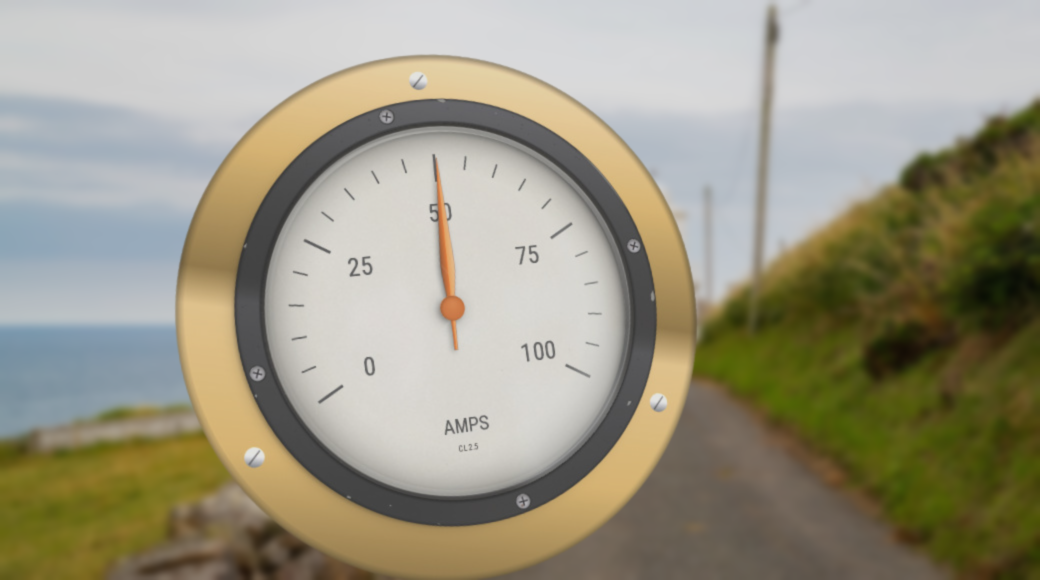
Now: 50,A
